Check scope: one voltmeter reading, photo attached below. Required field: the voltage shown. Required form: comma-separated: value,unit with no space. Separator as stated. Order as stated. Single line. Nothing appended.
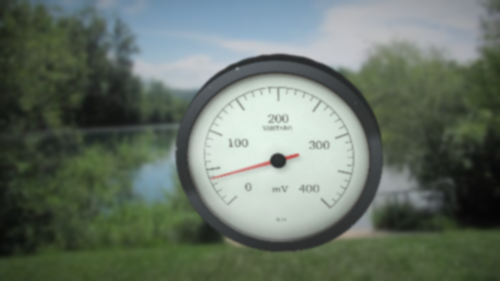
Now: 40,mV
